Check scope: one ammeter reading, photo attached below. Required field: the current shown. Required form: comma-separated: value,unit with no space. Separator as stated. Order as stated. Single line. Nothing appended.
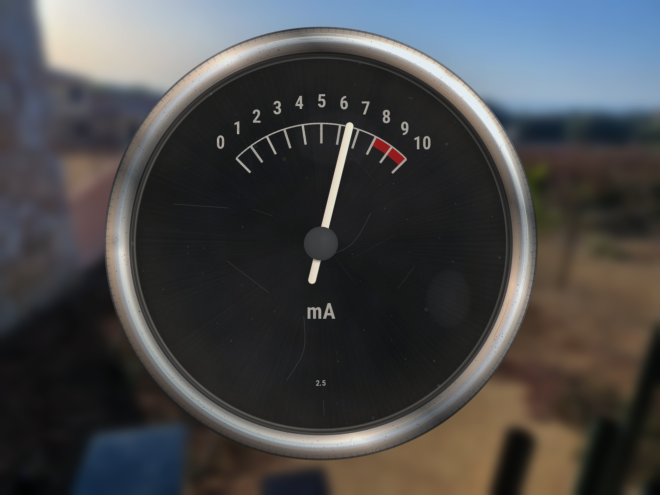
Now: 6.5,mA
